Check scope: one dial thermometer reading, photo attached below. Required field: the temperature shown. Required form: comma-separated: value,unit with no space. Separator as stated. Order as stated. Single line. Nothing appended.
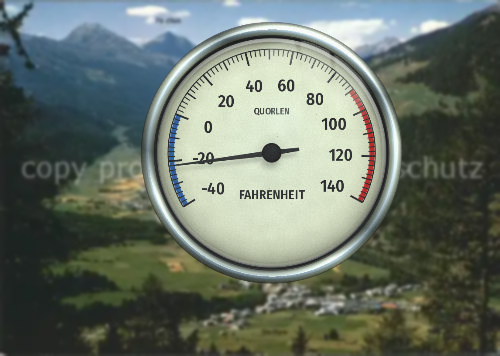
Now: -22,°F
